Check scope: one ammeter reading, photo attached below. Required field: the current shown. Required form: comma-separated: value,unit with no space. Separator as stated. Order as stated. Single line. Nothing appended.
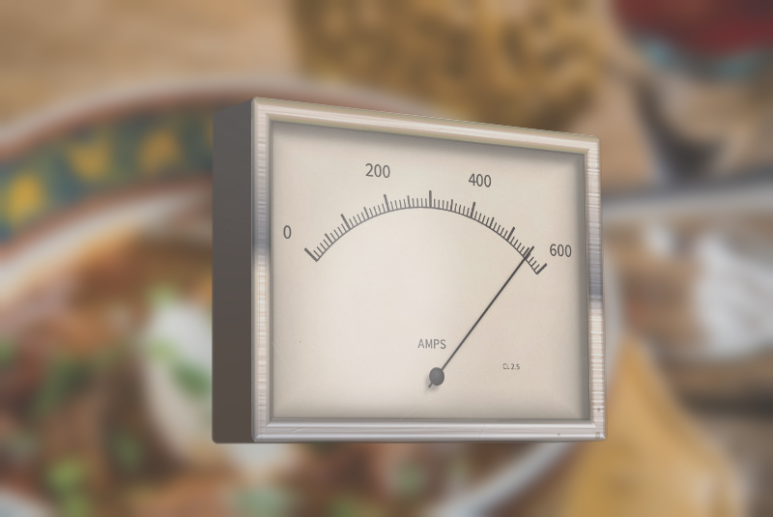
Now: 550,A
